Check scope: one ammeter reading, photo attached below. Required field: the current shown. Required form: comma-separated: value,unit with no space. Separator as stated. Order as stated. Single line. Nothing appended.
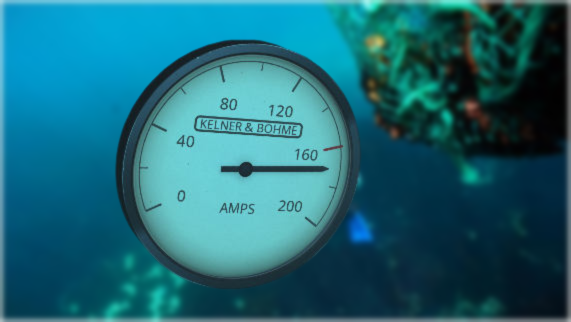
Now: 170,A
